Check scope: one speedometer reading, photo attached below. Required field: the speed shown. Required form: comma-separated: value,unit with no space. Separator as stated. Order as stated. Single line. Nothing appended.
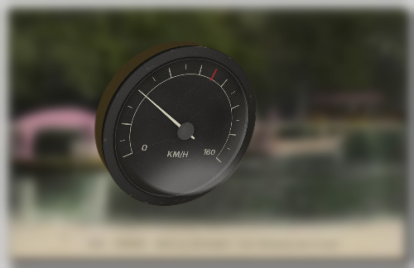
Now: 40,km/h
